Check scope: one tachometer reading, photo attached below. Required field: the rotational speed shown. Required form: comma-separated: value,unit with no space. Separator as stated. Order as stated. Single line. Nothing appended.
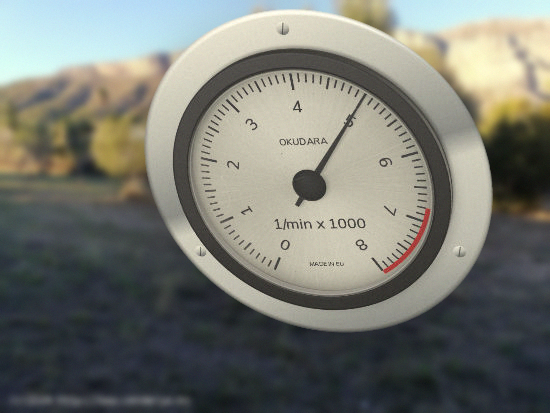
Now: 5000,rpm
